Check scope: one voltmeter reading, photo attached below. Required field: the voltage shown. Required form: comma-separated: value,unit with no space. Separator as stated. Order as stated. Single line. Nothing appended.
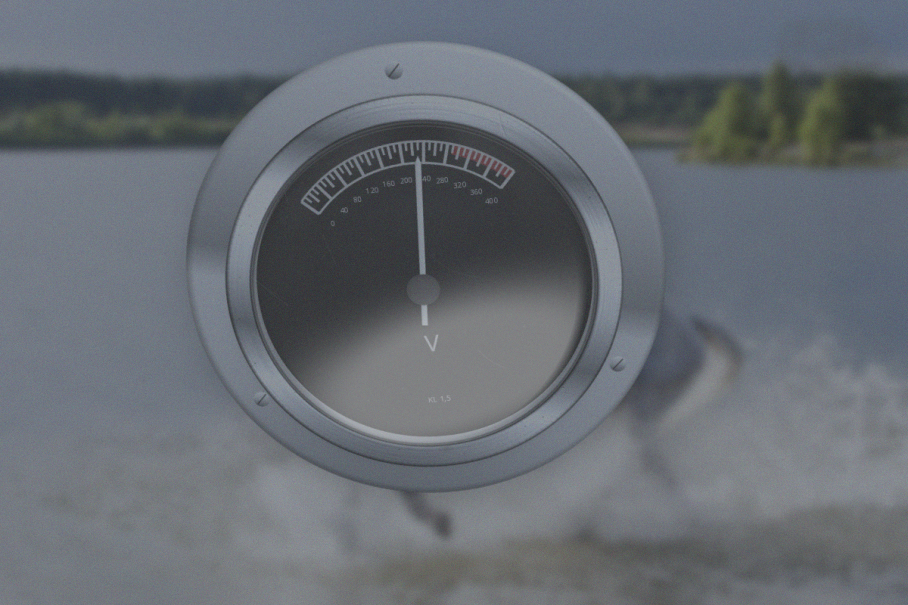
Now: 230,V
